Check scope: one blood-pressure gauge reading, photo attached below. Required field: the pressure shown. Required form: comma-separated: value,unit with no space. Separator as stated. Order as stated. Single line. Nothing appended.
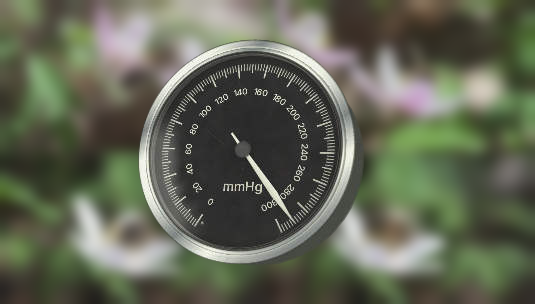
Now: 290,mmHg
